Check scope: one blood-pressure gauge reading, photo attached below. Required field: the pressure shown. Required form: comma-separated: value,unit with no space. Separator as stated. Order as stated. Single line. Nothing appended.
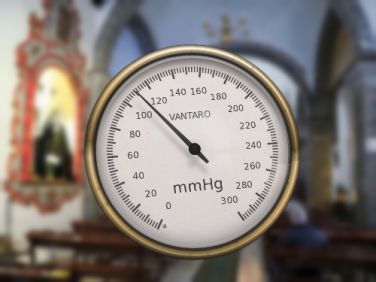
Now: 110,mmHg
